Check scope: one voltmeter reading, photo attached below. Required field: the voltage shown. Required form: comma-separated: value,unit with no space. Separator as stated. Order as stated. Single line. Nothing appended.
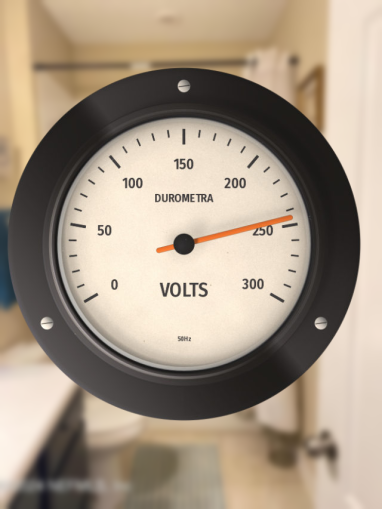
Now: 245,V
